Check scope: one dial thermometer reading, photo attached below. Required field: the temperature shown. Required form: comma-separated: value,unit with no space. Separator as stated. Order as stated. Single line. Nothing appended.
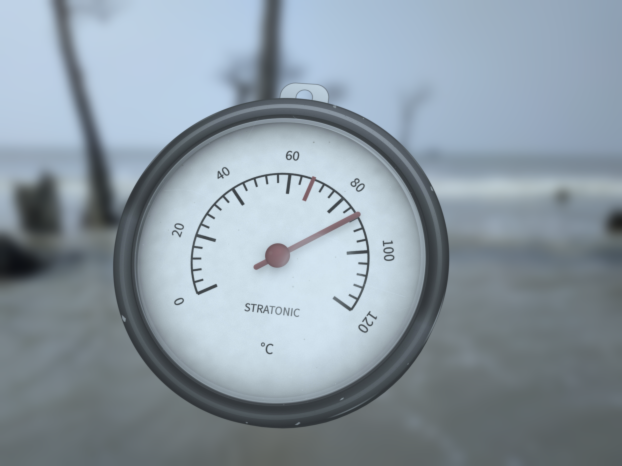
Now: 88,°C
